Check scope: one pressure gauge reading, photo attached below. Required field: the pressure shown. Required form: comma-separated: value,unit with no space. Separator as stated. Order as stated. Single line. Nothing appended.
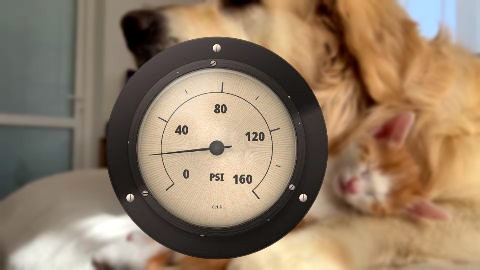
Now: 20,psi
